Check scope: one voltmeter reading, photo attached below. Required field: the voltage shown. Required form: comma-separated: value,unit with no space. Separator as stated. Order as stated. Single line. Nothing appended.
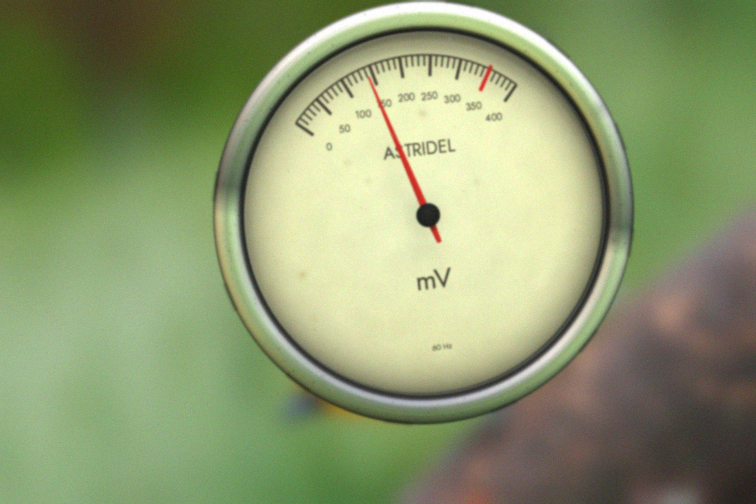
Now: 140,mV
